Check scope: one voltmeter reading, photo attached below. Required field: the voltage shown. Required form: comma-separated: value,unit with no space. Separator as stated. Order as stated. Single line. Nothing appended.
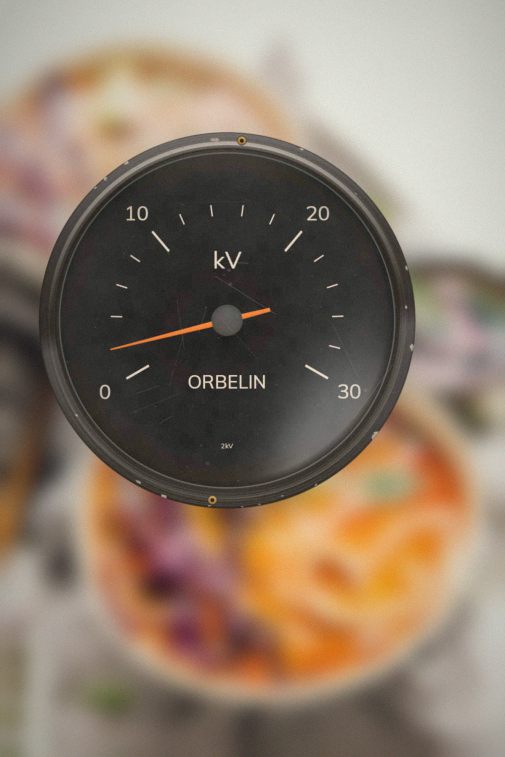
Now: 2,kV
